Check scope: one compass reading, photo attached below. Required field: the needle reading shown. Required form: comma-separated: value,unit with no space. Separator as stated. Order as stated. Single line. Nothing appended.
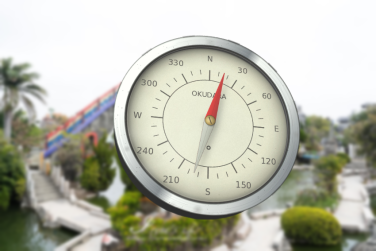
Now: 15,°
